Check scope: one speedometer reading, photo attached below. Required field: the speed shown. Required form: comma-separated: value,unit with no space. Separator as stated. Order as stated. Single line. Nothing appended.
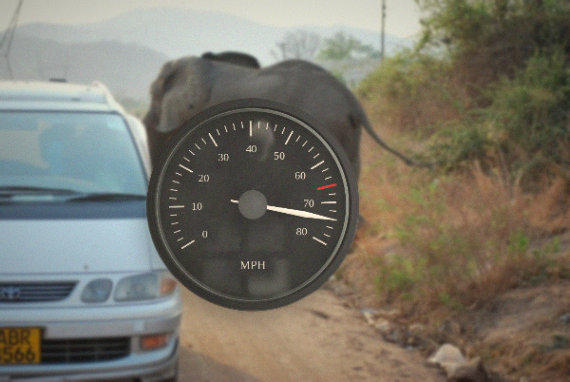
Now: 74,mph
